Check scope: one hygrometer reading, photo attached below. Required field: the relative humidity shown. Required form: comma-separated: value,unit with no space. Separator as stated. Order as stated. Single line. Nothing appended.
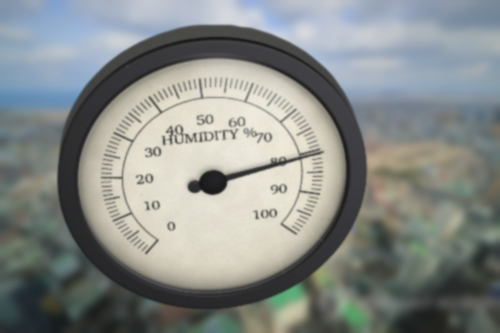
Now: 80,%
